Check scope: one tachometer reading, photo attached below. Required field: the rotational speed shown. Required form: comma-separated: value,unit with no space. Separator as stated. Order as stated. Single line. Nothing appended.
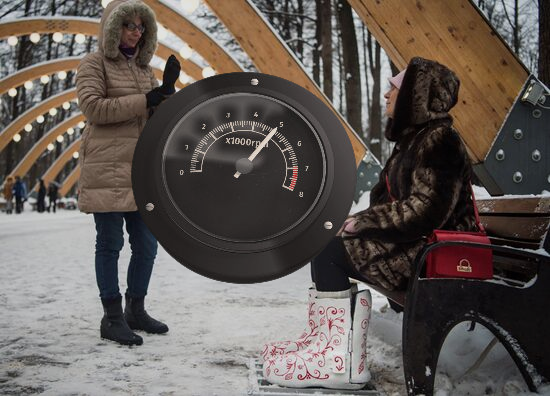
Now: 5000,rpm
